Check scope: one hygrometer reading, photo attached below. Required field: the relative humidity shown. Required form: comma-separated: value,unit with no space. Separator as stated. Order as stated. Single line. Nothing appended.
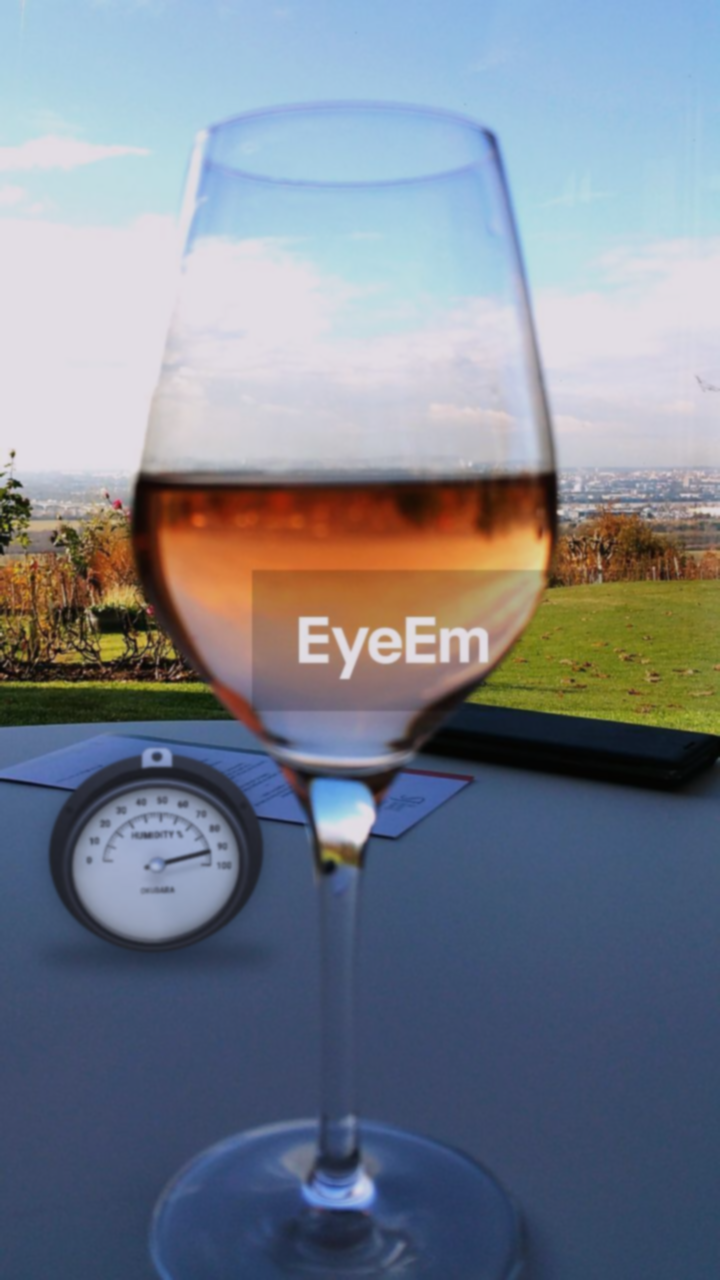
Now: 90,%
